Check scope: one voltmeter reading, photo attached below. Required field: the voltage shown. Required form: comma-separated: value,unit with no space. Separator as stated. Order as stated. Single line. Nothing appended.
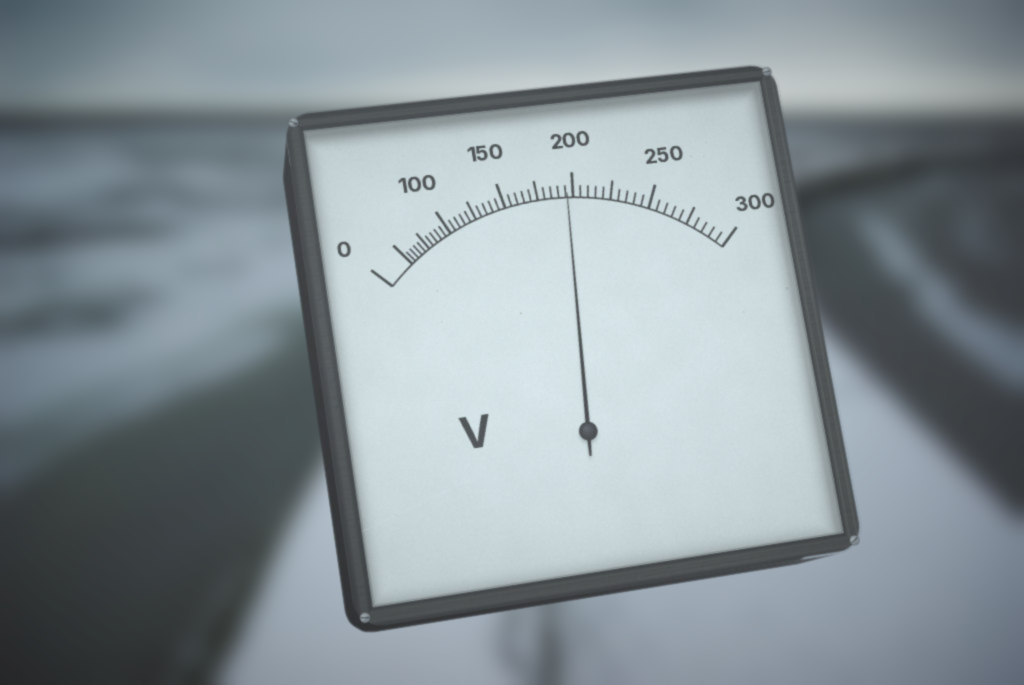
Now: 195,V
